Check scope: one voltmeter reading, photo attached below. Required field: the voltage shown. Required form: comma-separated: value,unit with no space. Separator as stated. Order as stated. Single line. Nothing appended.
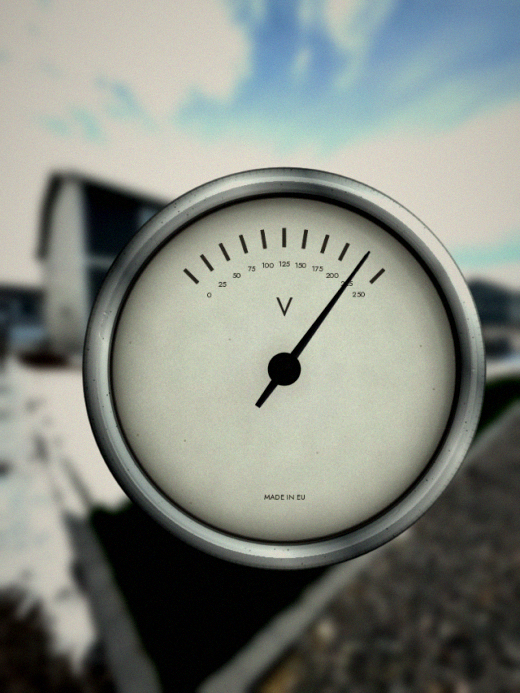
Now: 225,V
